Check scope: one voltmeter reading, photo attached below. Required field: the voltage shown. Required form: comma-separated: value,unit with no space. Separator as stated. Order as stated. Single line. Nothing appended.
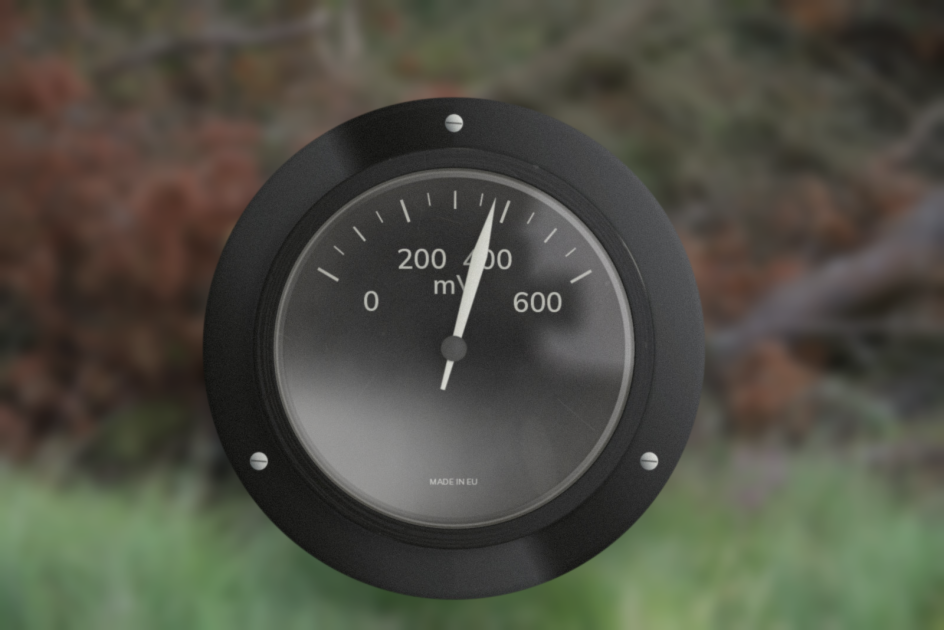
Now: 375,mV
